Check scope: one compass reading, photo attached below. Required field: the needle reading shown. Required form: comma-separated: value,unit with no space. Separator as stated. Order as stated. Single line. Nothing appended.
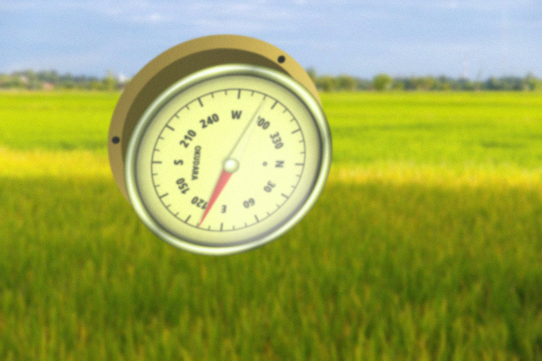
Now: 110,°
